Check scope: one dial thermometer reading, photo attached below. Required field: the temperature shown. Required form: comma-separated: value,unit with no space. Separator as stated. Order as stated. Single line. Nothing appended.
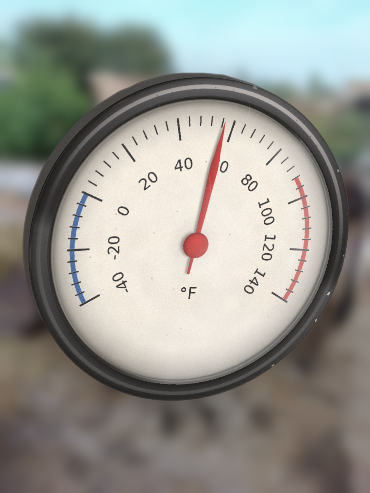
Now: 56,°F
